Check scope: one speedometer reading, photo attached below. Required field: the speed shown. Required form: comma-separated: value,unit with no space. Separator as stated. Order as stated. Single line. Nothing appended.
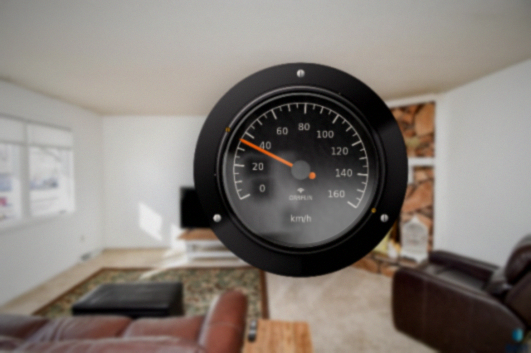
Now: 35,km/h
